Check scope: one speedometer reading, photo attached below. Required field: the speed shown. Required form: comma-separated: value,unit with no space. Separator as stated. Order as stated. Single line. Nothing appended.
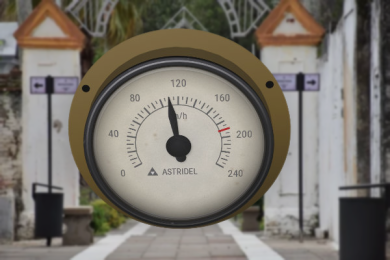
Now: 110,km/h
